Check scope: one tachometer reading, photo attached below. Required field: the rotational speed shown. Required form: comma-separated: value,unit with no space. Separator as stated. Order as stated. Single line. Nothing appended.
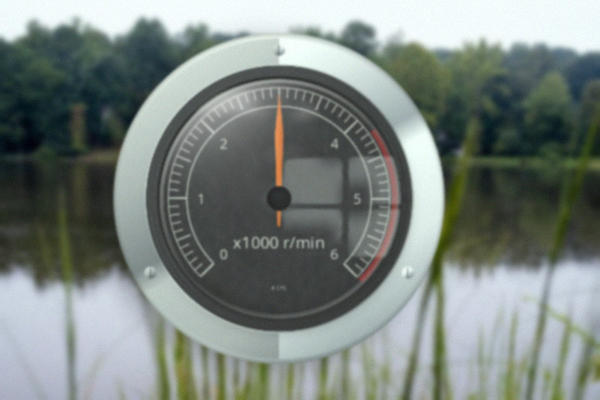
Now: 3000,rpm
